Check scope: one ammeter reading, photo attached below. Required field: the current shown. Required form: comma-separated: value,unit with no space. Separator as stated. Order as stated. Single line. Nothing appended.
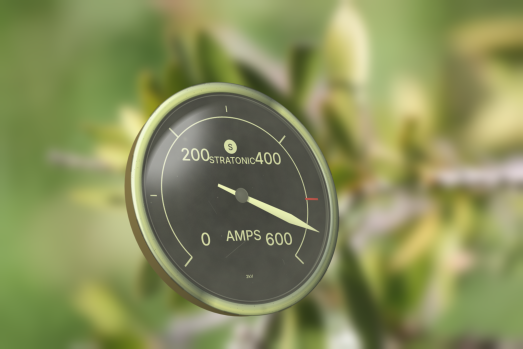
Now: 550,A
